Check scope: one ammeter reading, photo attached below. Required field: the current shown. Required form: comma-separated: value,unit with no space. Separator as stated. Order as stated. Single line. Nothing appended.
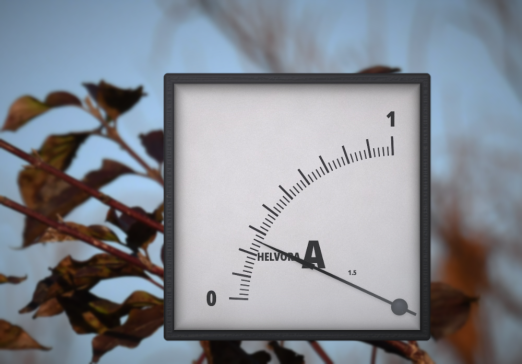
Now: 0.26,A
